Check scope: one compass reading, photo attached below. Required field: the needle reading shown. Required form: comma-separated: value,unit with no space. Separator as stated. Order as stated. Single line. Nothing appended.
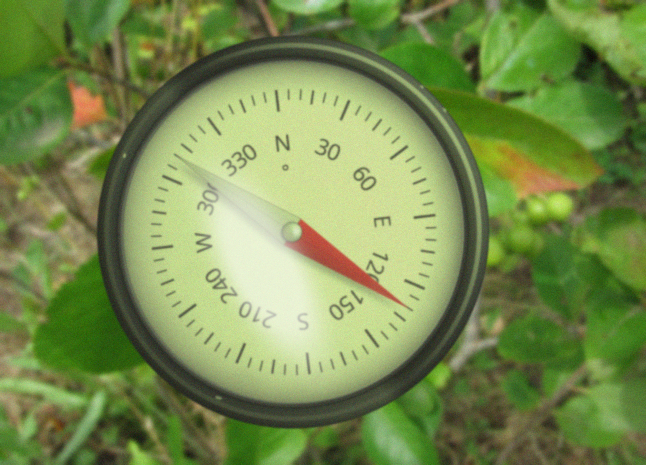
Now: 130,°
